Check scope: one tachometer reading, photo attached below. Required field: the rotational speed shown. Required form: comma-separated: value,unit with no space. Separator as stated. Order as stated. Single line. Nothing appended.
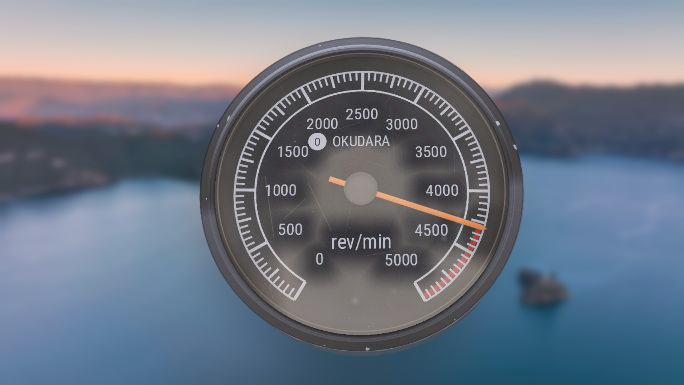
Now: 4300,rpm
